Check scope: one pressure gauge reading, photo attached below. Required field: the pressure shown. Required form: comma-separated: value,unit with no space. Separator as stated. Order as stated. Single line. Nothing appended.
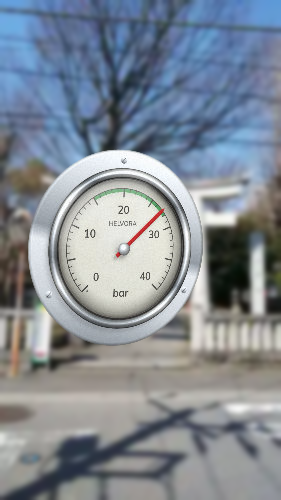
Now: 27,bar
